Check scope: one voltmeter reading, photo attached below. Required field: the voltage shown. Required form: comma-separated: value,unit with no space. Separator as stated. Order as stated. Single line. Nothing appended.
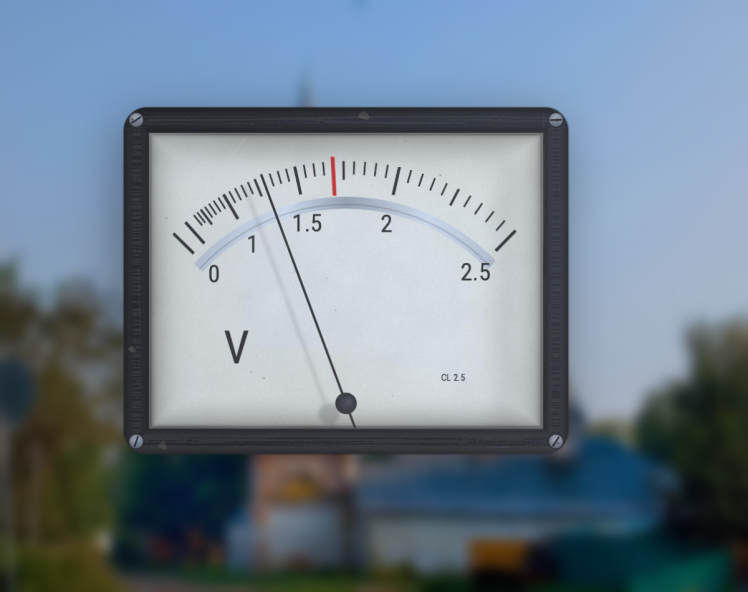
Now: 1.3,V
